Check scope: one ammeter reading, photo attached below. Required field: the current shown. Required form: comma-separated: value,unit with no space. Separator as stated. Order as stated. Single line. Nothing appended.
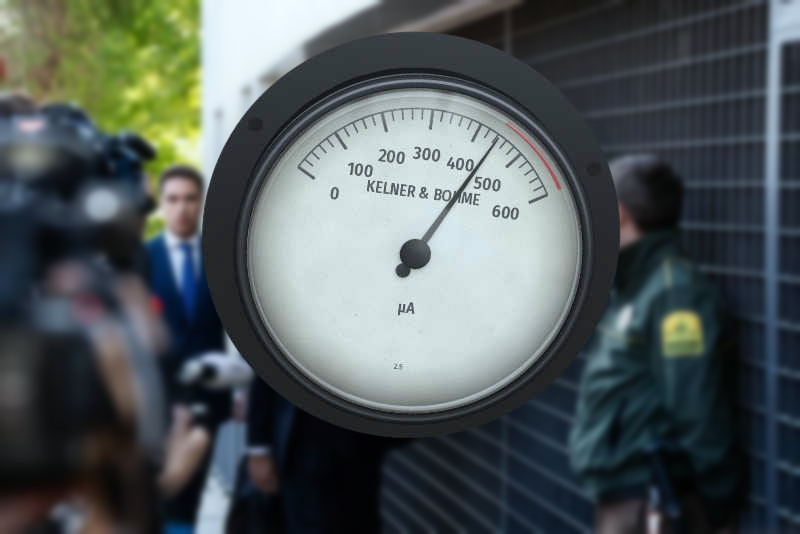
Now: 440,µA
